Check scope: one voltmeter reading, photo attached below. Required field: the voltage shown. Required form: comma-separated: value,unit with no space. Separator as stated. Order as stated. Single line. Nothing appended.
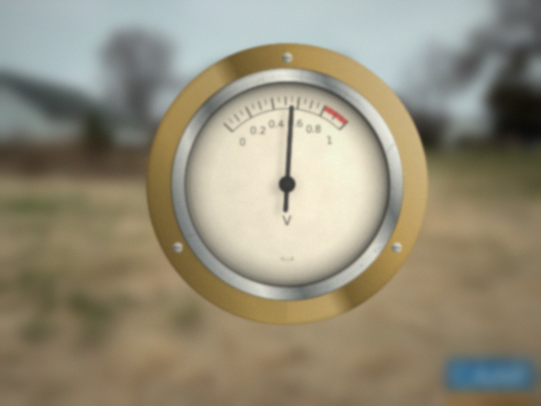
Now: 0.55,V
